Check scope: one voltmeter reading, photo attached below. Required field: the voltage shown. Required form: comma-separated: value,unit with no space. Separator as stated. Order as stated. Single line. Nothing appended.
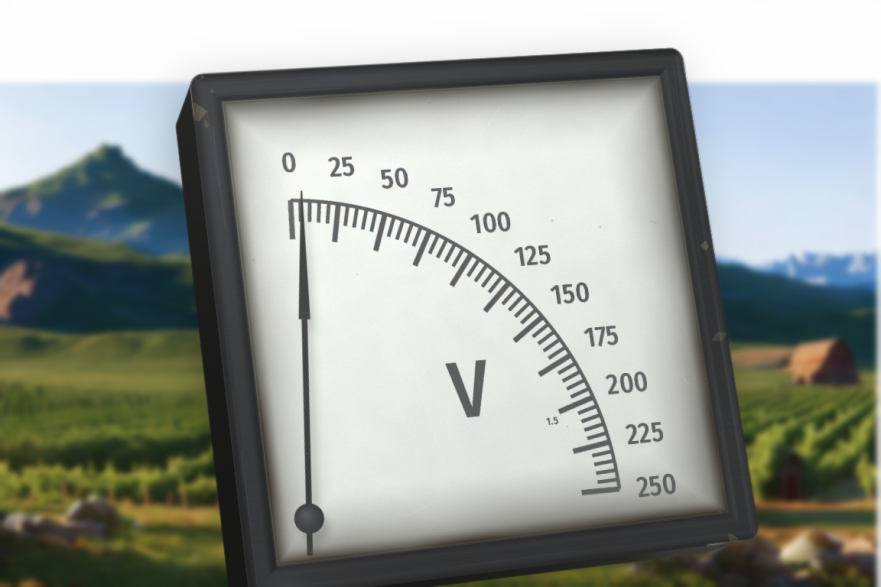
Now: 5,V
